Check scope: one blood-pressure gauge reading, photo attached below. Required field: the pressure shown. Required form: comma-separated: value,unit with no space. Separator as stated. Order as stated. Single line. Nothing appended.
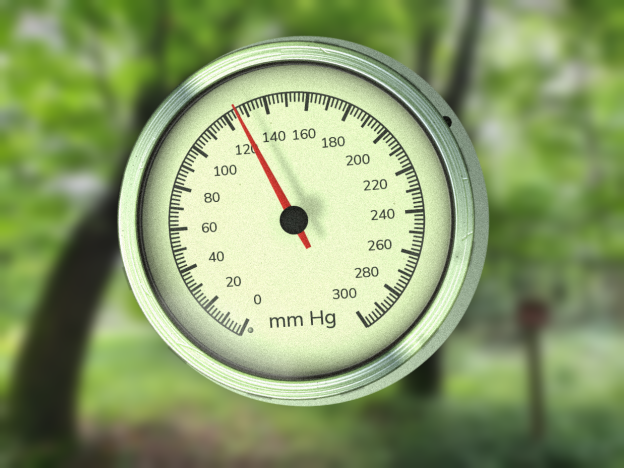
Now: 126,mmHg
